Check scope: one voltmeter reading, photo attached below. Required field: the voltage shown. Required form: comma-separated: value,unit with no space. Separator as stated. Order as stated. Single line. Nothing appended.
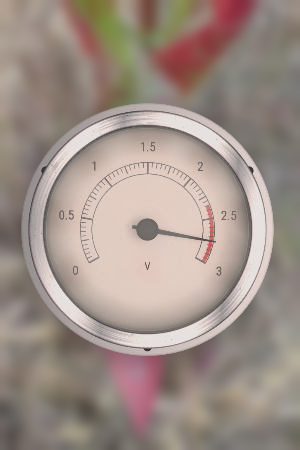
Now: 2.75,V
